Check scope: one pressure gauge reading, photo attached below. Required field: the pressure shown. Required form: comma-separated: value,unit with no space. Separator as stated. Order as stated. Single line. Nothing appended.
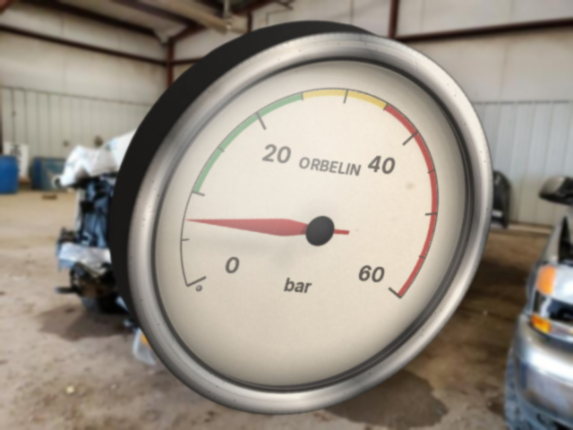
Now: 7.5,bar
